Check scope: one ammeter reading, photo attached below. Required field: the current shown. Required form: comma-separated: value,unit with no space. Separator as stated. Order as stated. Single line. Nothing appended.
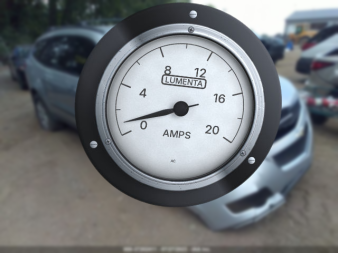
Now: 1,A
